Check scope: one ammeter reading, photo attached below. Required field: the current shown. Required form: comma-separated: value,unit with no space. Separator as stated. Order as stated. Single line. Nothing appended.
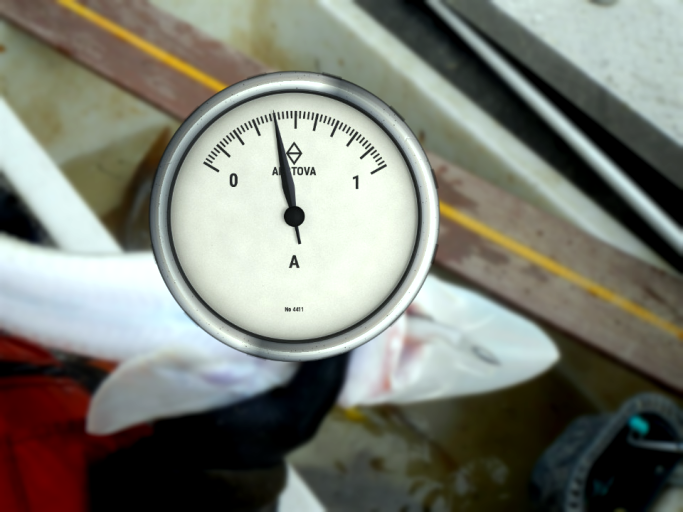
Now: 0.4,A
